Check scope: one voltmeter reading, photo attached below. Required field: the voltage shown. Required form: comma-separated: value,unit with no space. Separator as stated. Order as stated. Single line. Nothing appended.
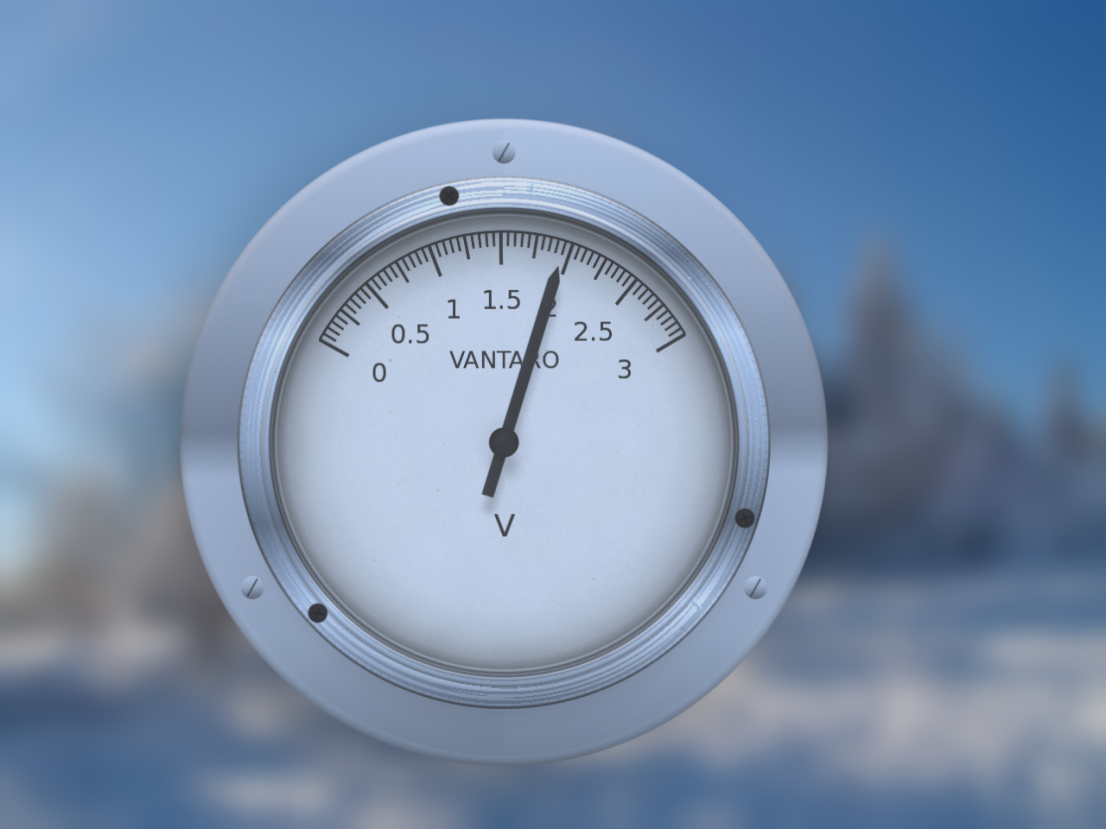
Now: 1.95,V
